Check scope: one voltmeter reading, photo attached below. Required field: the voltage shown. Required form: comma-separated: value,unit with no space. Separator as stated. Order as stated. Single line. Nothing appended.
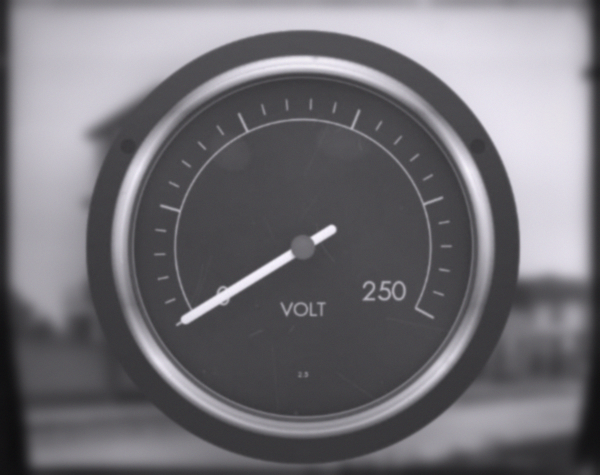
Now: 0,V
